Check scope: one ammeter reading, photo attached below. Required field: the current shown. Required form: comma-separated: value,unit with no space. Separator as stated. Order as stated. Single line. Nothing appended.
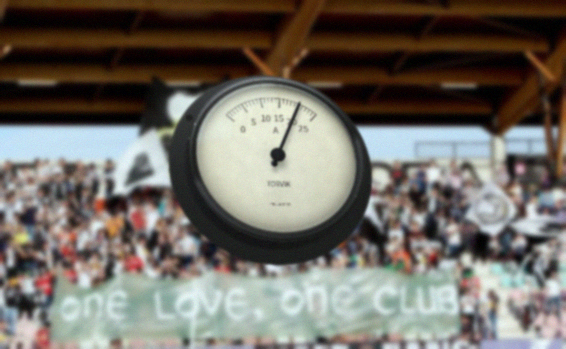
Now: 20,A
